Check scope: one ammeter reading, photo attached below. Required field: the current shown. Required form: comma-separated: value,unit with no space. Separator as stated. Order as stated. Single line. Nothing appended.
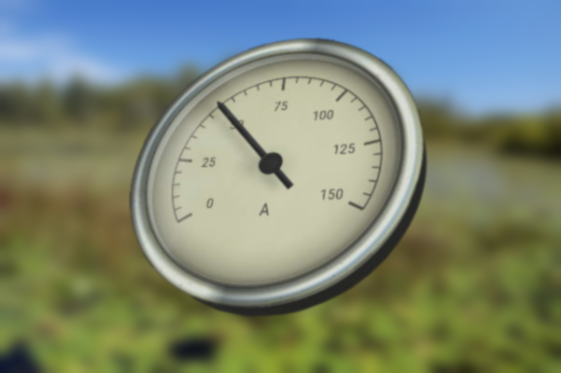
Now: 50,A
